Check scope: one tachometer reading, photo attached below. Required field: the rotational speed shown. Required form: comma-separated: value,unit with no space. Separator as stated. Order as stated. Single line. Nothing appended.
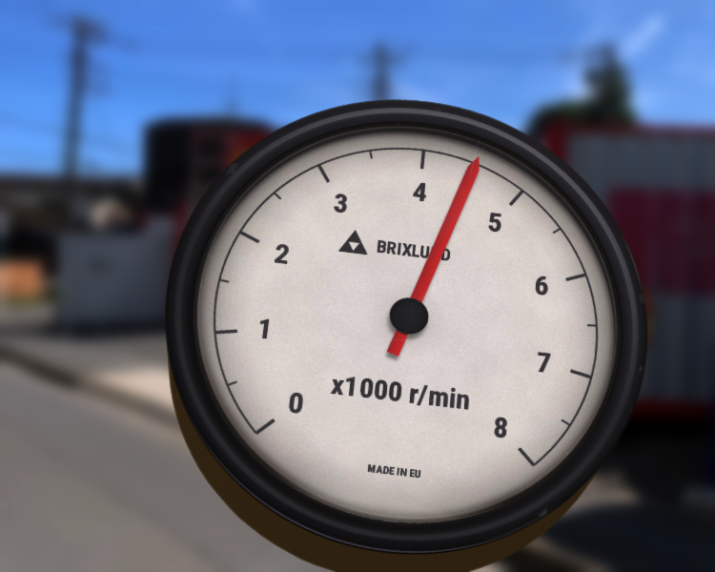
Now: 4500,rpm
